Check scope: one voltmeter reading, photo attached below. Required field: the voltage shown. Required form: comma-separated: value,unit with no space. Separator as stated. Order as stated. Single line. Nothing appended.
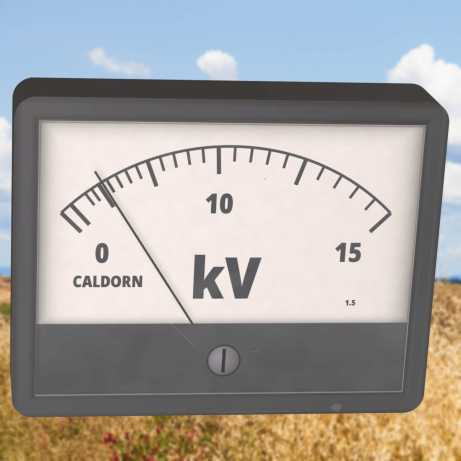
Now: 5.25,kV
